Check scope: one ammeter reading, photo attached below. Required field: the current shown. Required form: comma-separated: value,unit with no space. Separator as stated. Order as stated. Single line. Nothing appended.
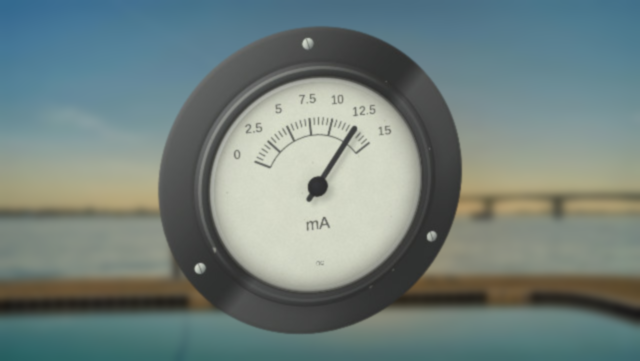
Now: 12.5,mA
